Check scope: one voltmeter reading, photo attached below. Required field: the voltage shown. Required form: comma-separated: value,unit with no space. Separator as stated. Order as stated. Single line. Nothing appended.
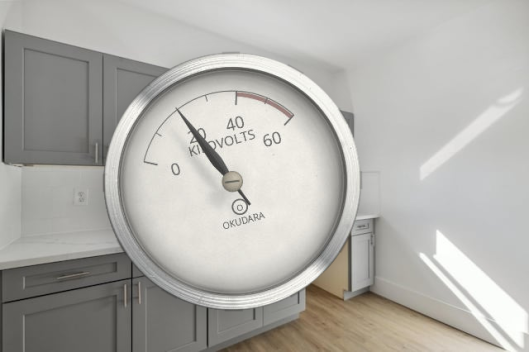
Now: 20,kV
